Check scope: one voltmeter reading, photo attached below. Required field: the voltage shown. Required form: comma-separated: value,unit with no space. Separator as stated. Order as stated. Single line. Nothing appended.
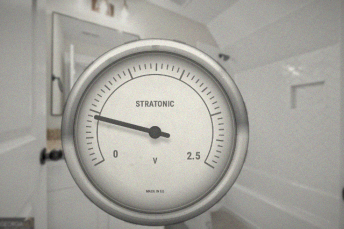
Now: 0.45,V
